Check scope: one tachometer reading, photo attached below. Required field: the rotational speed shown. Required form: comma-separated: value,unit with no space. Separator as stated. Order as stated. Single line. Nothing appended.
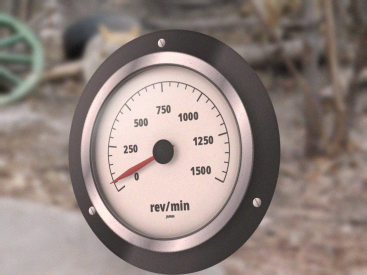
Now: 50,rpm
